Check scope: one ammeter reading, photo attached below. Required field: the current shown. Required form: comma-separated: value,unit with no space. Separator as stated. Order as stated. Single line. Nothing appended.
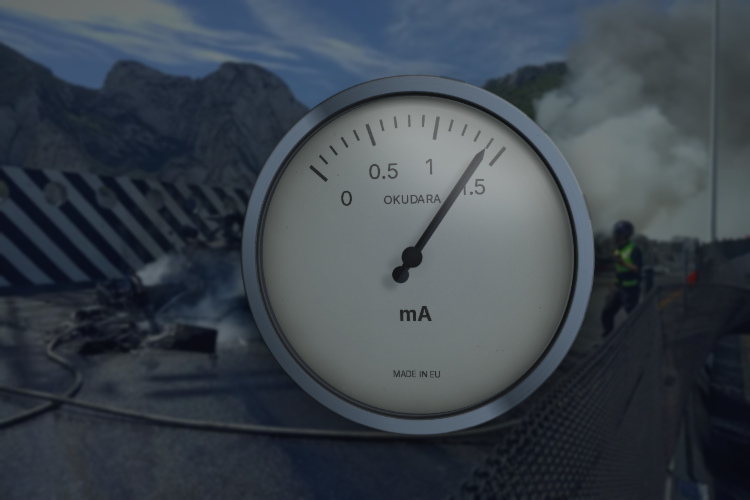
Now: 1.4,mA
